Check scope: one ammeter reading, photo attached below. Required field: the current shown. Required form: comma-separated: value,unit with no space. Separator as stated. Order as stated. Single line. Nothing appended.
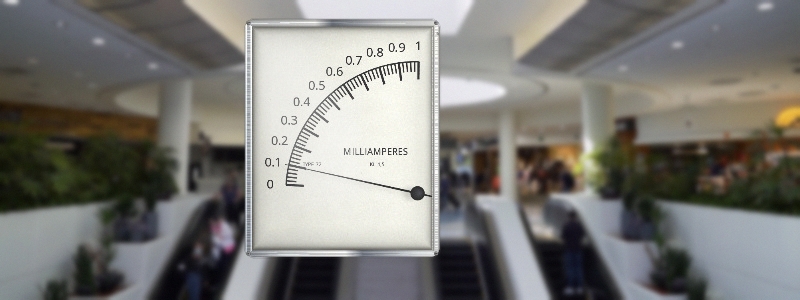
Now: 0.1,mA
